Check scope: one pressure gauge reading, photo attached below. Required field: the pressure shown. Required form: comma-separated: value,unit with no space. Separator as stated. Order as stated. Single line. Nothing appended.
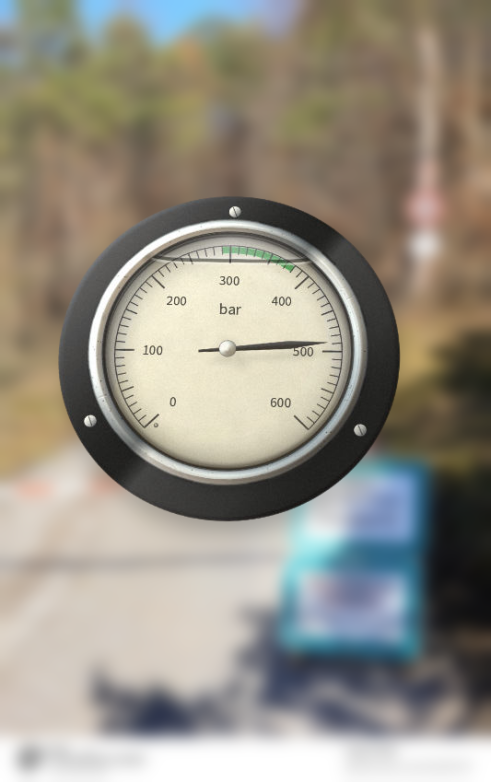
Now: 490,bar
